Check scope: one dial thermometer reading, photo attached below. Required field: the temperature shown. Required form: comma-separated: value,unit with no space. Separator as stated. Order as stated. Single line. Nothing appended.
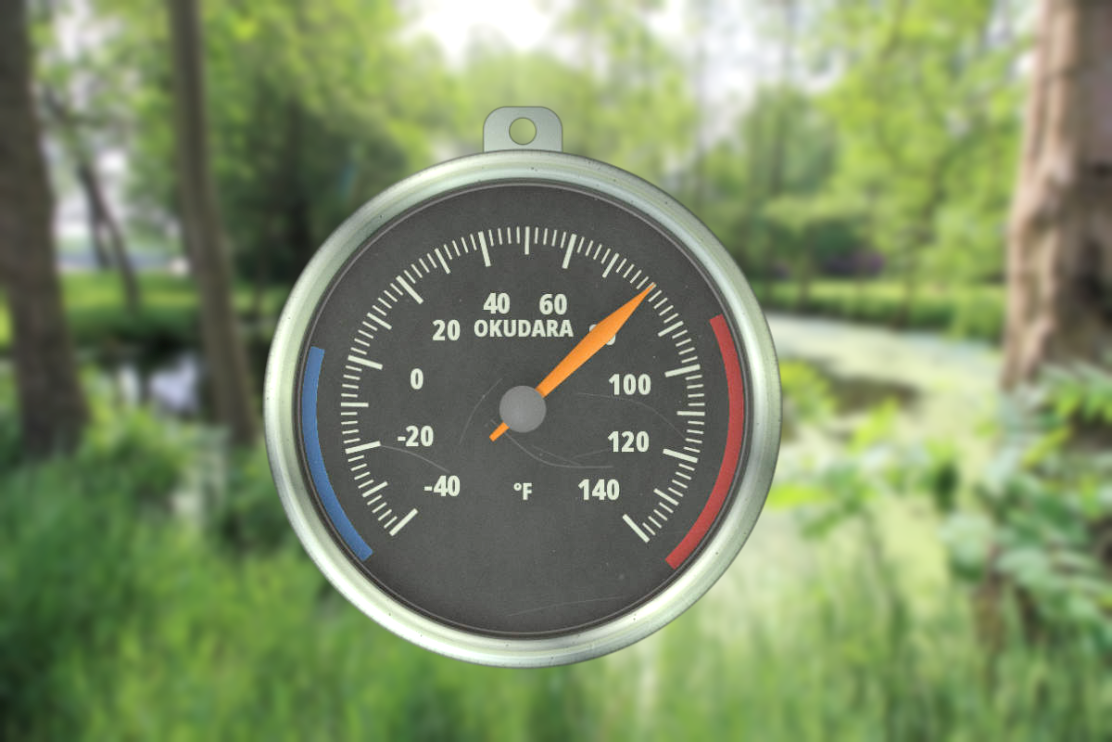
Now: 80,°F
